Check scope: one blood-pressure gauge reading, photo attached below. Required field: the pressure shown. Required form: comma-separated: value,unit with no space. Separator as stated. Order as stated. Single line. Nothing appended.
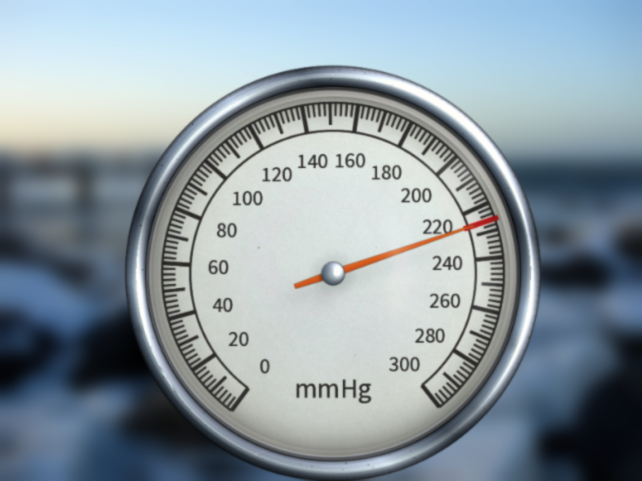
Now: 226,mmHg
